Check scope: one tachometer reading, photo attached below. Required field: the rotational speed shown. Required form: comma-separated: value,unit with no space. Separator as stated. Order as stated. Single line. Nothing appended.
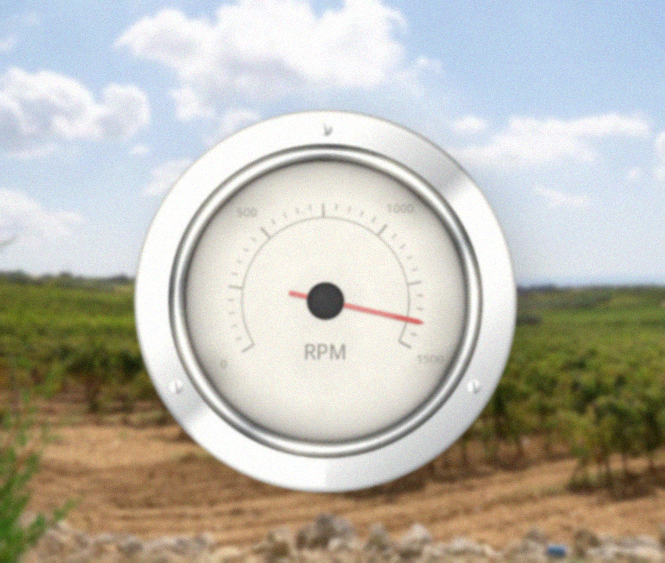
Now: 1400,rpm
